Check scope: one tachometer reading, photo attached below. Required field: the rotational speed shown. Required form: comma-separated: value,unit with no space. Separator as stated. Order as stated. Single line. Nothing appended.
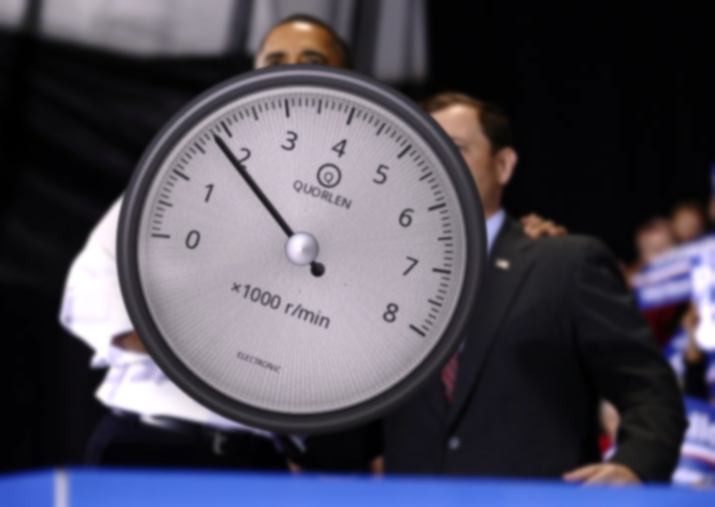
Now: 1800,rpm
